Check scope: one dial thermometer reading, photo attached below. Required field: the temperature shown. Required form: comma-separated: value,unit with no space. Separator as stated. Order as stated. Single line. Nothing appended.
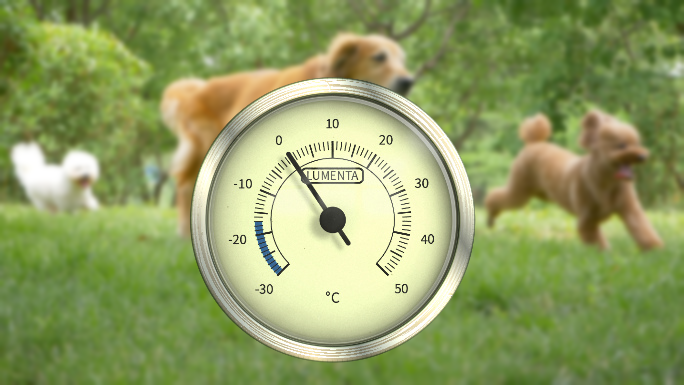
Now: 0,°C
